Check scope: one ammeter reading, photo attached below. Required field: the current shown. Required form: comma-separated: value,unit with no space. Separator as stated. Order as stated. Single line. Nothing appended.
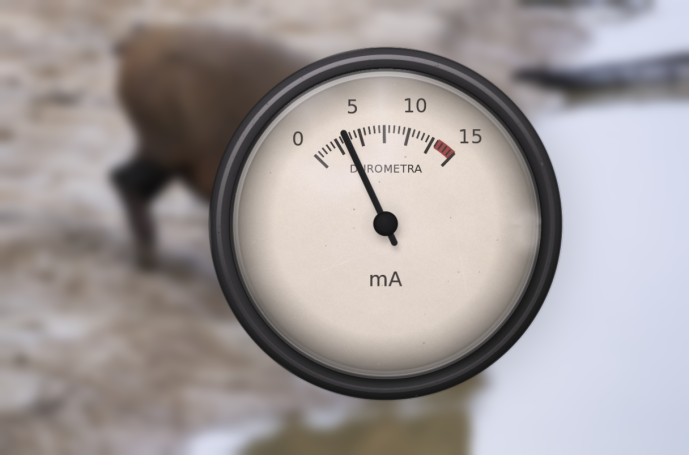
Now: 3.5,mA
